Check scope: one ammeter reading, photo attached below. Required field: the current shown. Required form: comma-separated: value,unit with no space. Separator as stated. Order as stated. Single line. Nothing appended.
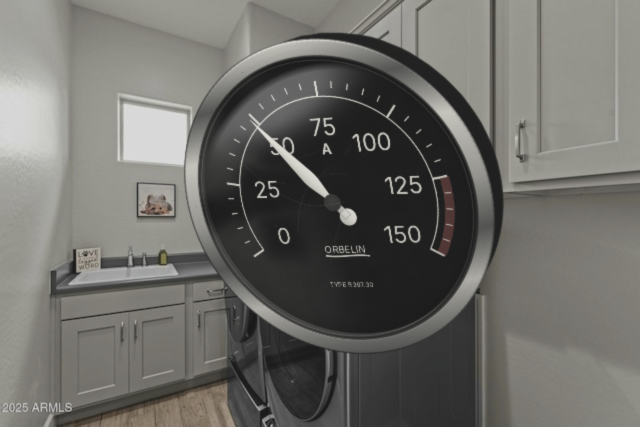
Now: 50,A
